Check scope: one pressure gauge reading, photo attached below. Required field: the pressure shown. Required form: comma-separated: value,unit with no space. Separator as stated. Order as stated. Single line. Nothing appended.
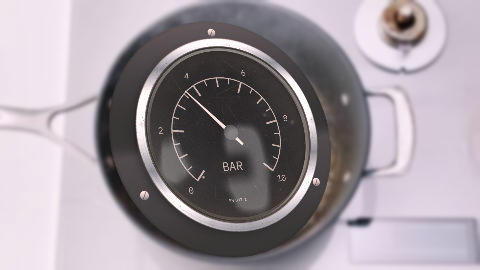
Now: 3.5,bar
